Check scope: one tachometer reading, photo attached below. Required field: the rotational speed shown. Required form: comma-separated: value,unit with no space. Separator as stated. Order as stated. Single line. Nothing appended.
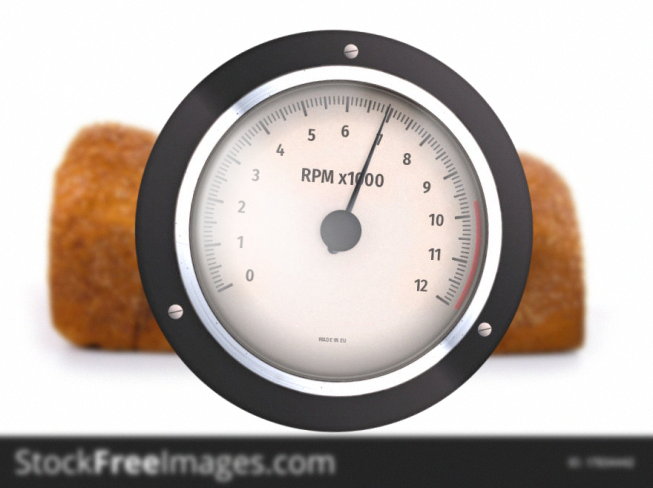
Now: 6900,rpm
